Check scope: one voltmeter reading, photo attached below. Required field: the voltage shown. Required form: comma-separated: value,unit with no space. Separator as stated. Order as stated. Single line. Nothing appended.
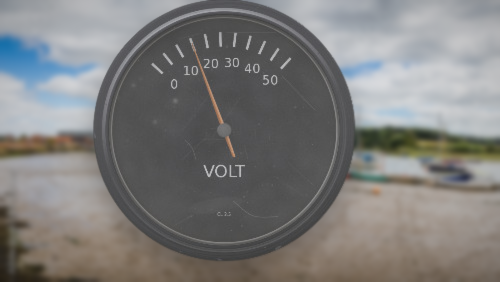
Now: 15,V
